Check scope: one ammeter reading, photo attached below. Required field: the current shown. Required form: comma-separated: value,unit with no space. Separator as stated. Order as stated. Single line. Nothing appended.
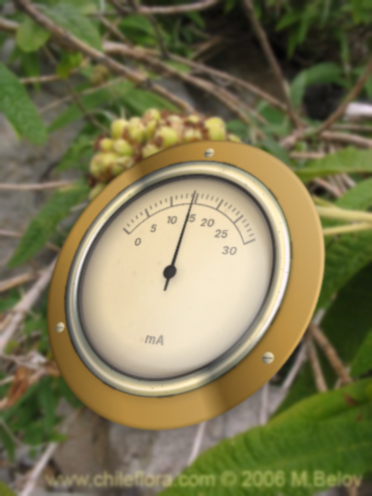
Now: 15,mA
